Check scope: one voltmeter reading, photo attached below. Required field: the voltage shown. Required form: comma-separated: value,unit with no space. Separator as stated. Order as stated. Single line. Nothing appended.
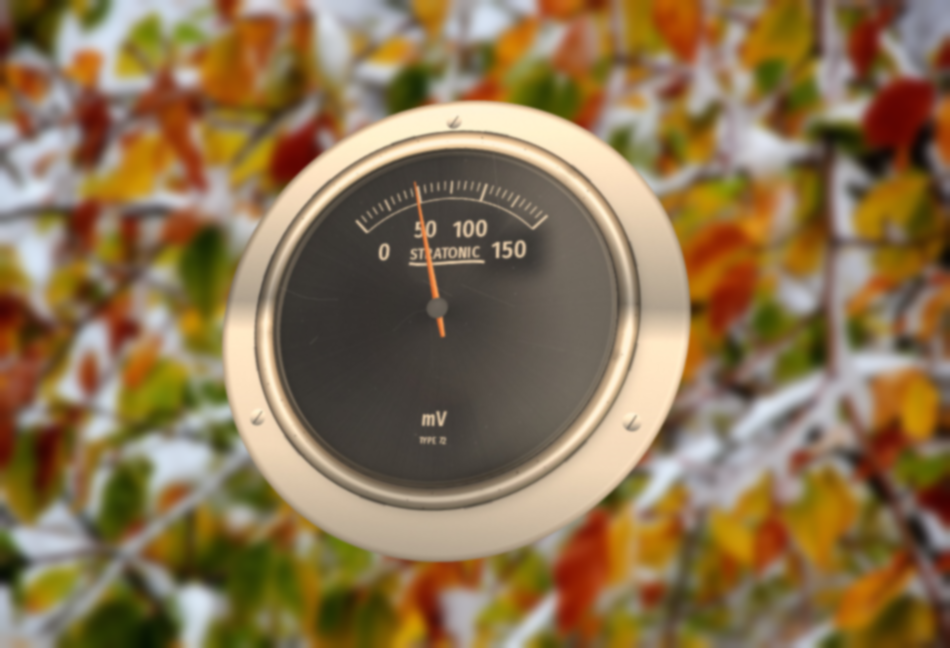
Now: 50,mV
